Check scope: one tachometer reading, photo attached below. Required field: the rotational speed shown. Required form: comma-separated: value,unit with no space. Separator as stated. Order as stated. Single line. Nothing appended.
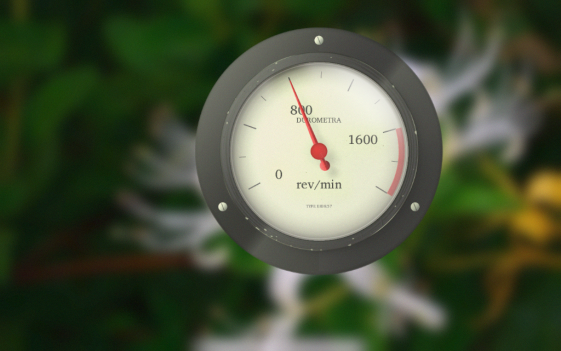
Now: 800,rpm
